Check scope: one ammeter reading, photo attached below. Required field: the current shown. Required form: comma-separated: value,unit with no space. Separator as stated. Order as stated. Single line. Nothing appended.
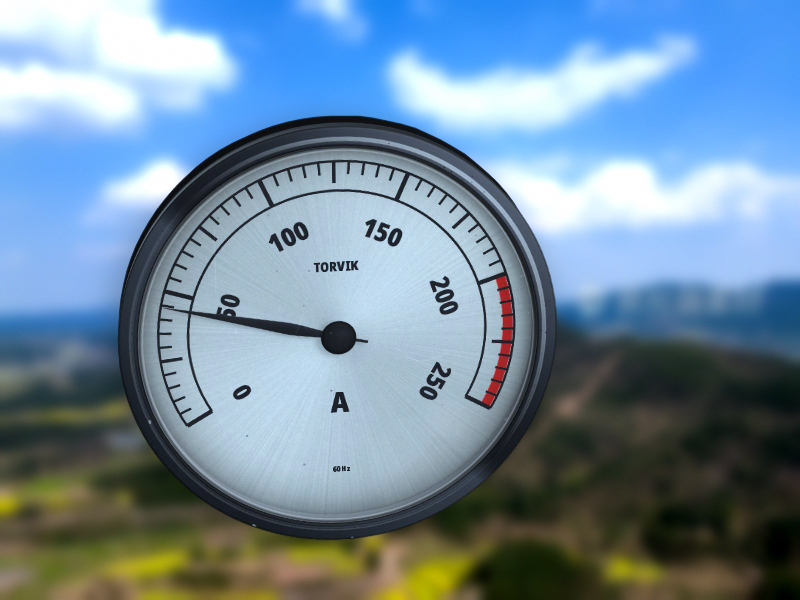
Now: 45,A
